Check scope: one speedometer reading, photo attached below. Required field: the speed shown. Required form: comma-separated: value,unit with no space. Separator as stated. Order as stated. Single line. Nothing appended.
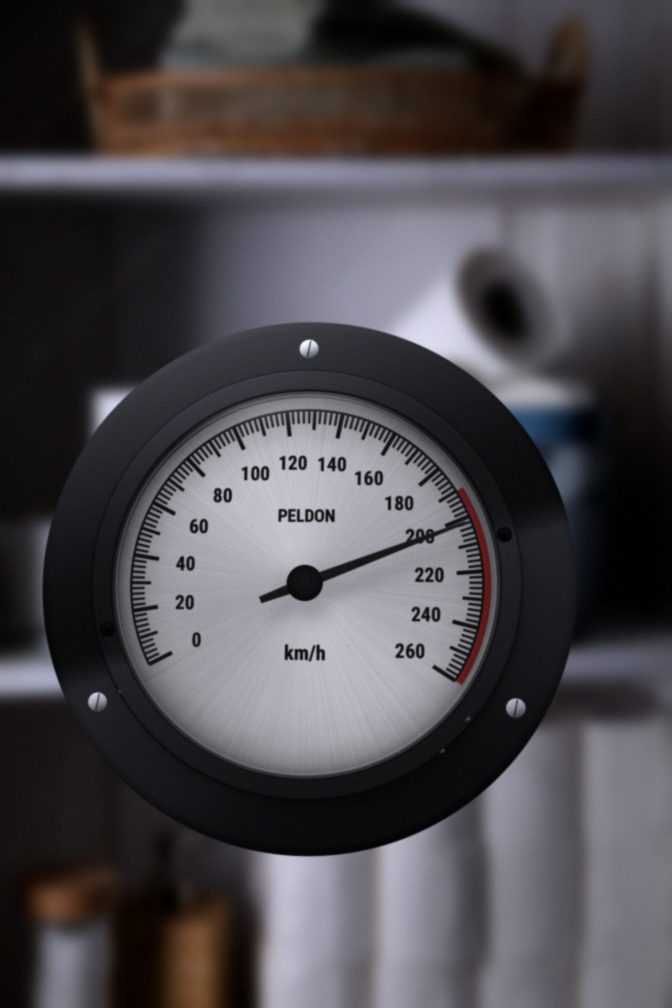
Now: 202,km/h
